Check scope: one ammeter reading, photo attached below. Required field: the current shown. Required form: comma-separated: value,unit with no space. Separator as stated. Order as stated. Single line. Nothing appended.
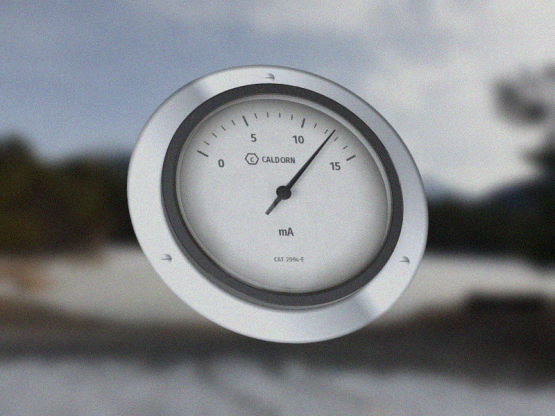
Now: 12.5,mA
